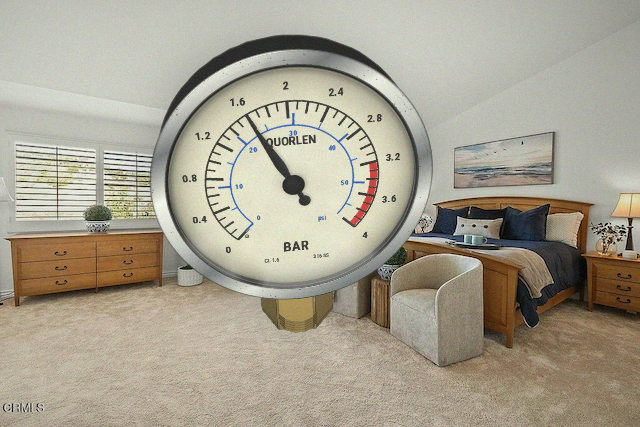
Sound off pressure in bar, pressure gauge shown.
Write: 1.6 bar
